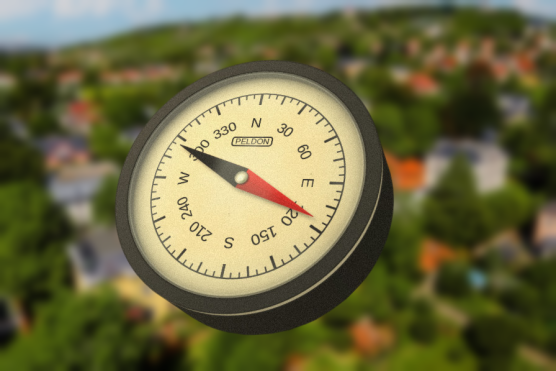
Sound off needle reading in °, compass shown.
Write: 115 °
